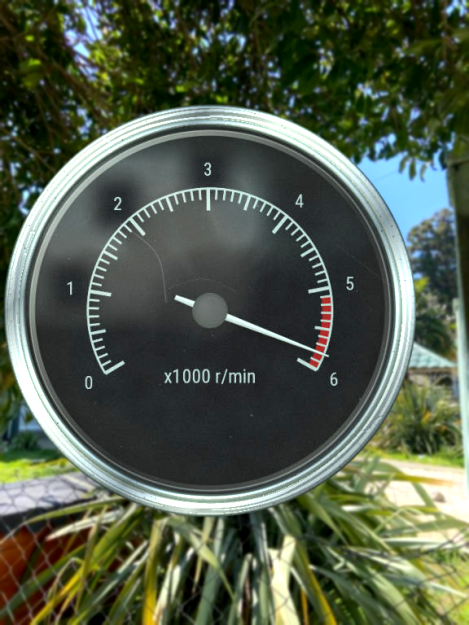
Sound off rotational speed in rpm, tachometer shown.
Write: 5800 rpm
